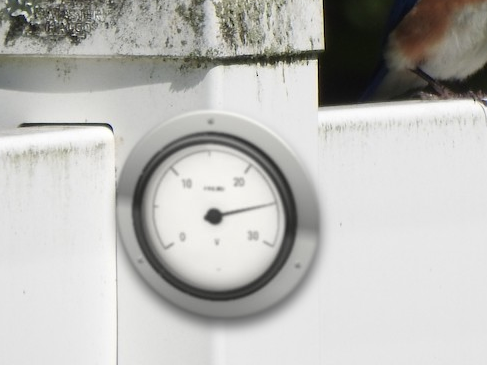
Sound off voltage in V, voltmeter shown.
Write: 25 V
